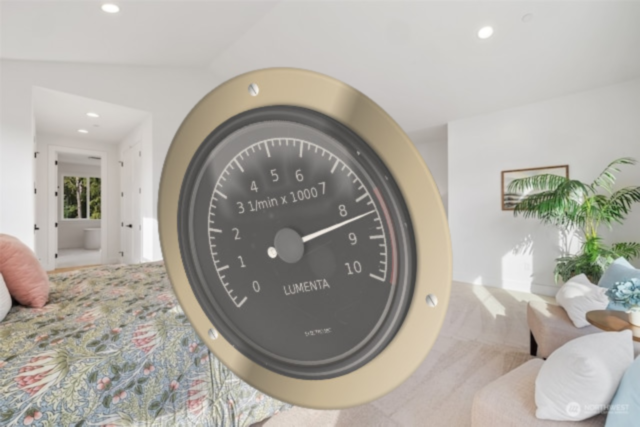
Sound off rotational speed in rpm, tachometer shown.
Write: 8400 rpm
